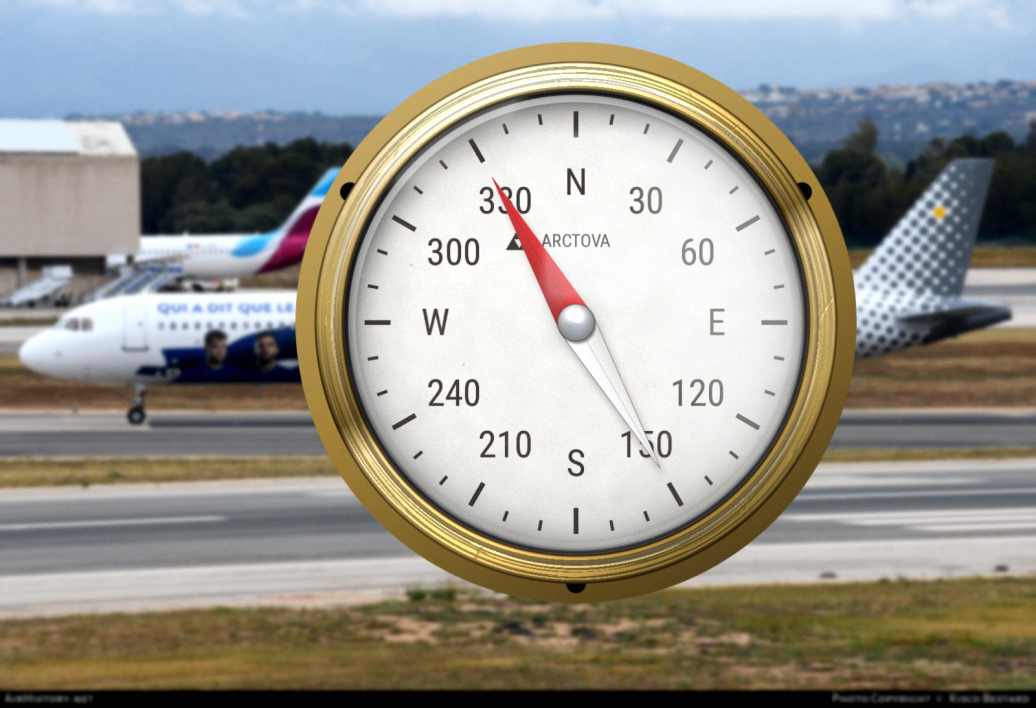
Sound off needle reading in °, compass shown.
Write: 330 °
